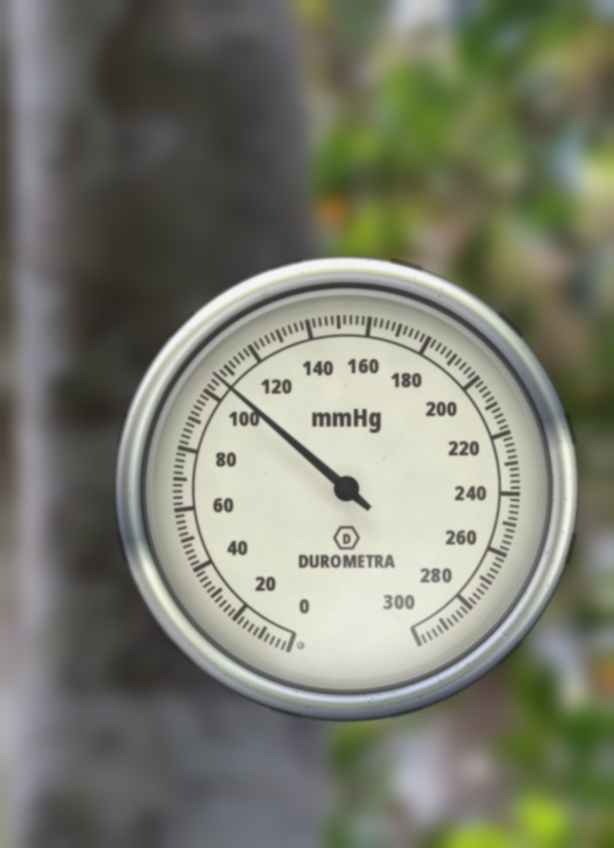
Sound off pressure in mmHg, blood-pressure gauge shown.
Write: 106 mmHg
